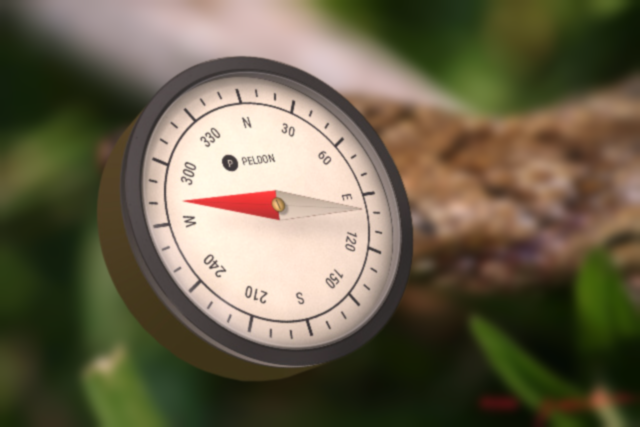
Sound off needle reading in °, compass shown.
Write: 280 °
